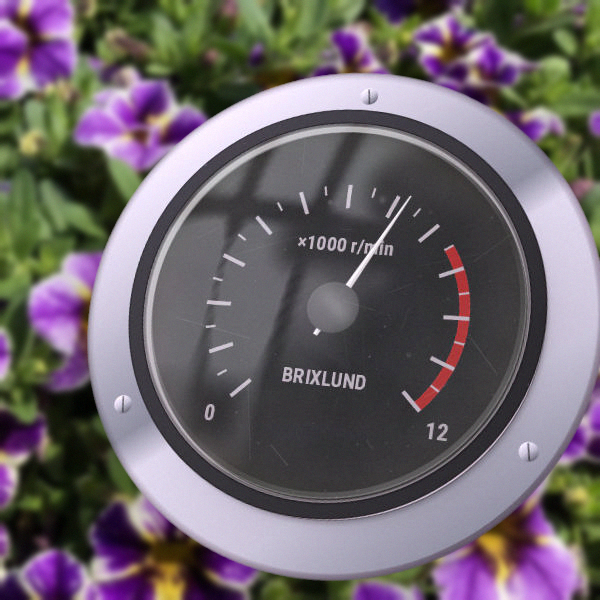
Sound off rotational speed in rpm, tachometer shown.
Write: 7250 rpm
